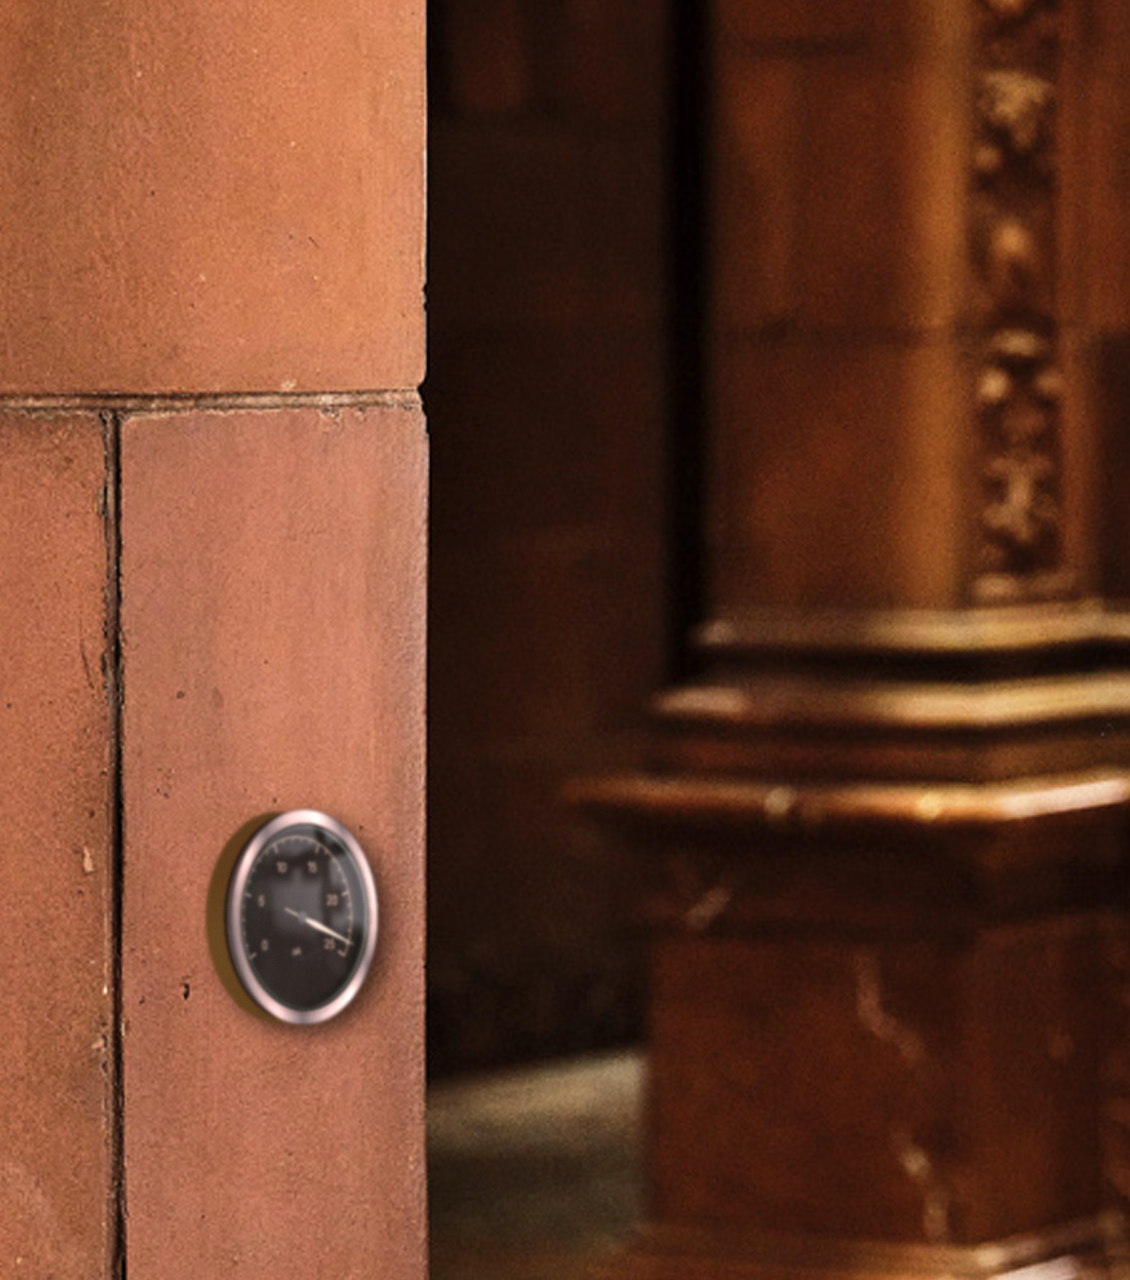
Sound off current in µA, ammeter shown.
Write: 24 µA
